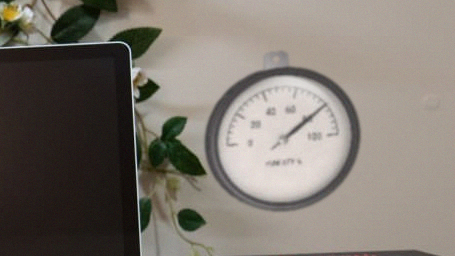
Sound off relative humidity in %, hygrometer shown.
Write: 80 %
